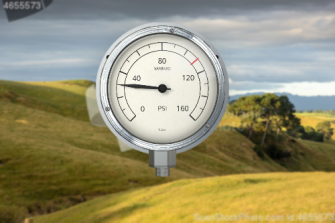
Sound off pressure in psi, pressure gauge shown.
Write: 30 psi
